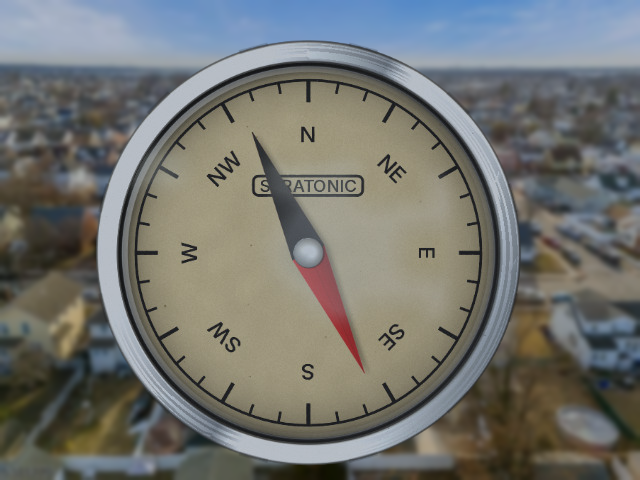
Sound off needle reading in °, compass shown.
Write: 155 °
